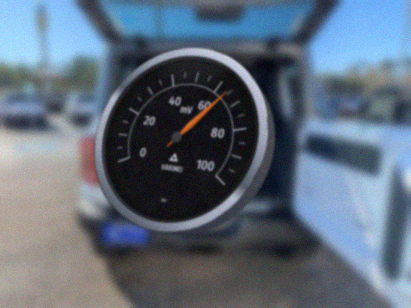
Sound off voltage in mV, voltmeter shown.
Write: 65 mV
